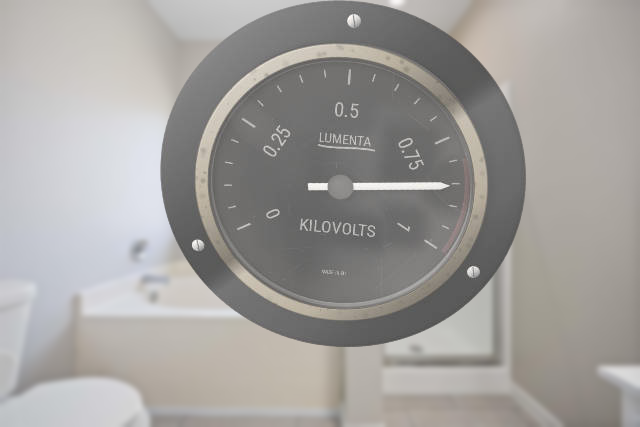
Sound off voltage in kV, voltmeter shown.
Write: 0.85 kV
